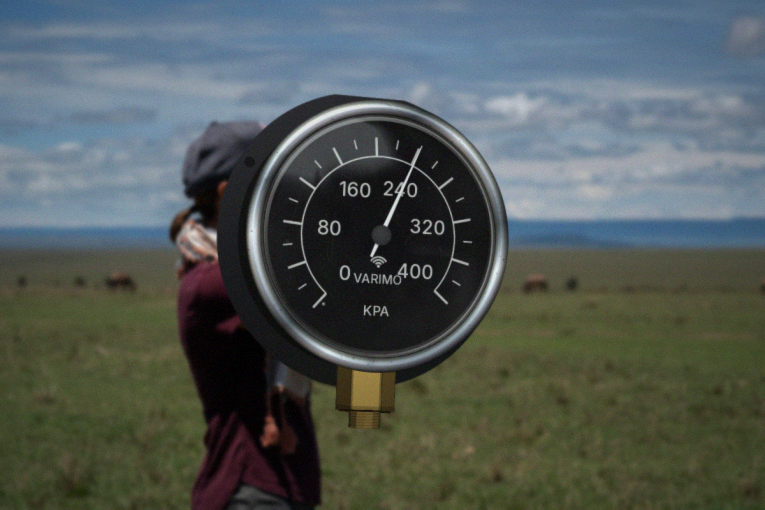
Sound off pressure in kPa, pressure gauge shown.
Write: 240 kPa
